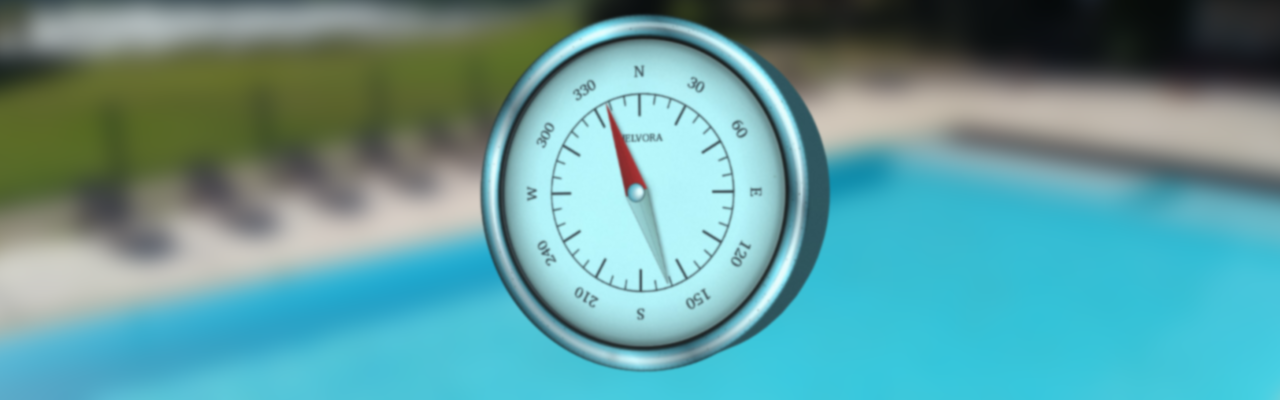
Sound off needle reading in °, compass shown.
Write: 340 °
